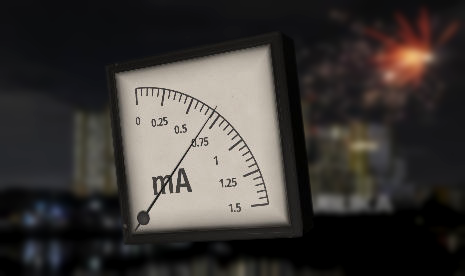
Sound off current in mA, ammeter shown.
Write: 0.7 mA
